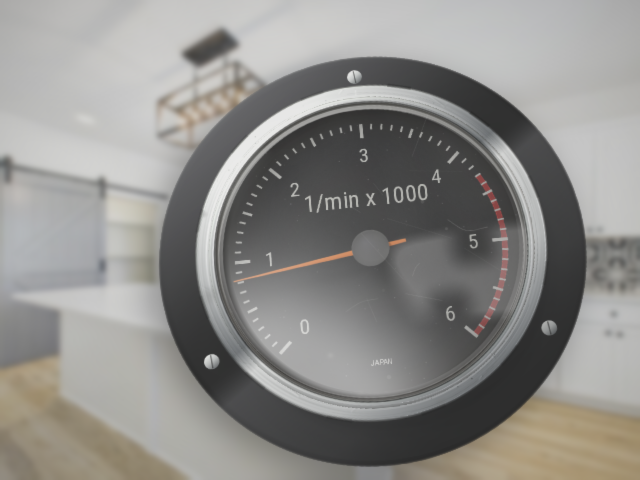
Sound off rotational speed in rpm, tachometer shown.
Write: 800 rpm
